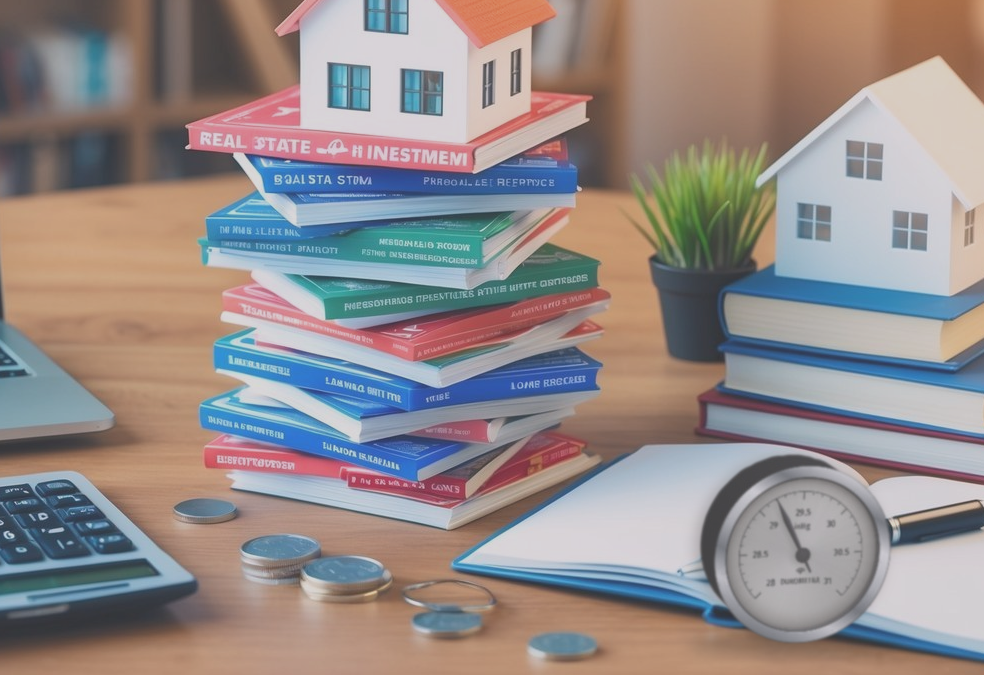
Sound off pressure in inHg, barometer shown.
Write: 29.2 inHg
